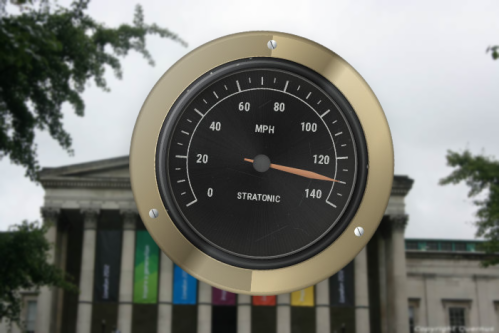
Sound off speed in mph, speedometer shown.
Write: 130 mph
